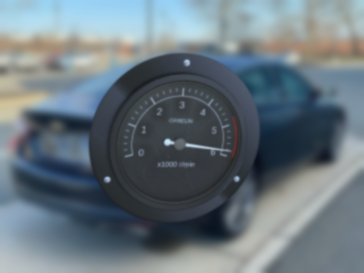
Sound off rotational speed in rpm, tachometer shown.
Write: 5800 rpm
